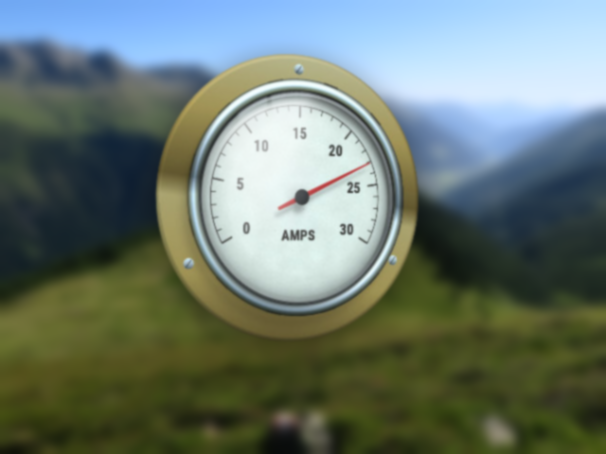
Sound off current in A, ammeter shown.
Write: 23 A
